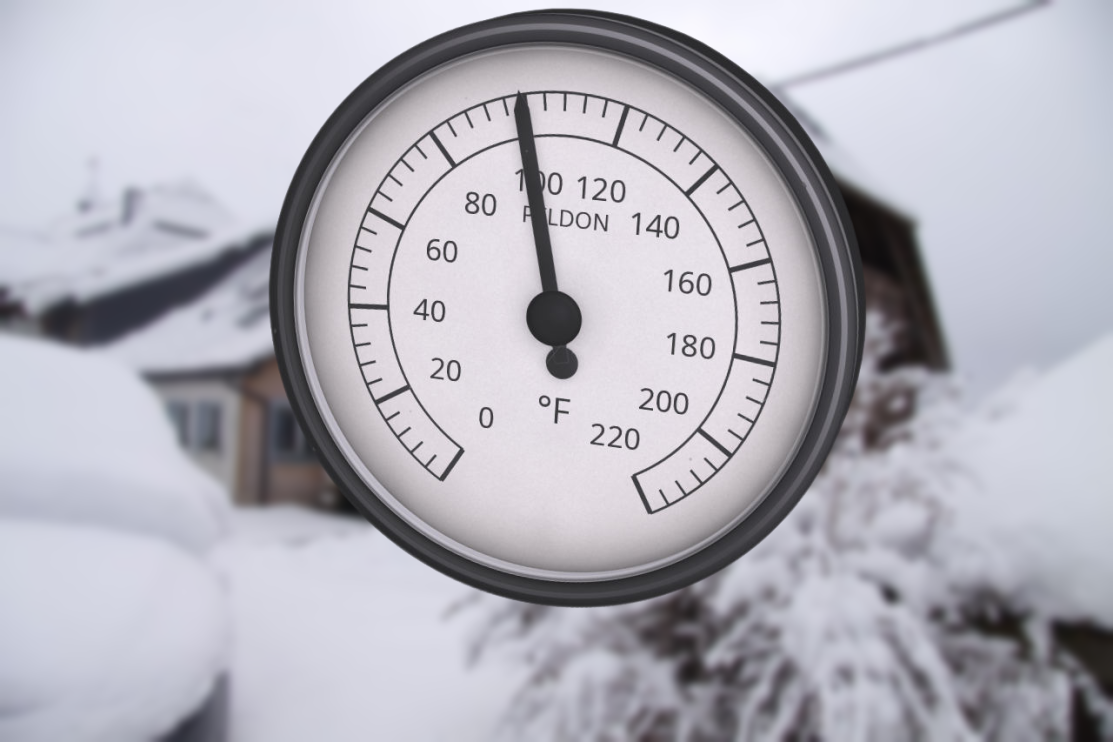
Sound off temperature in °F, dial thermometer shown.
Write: 100 °F
